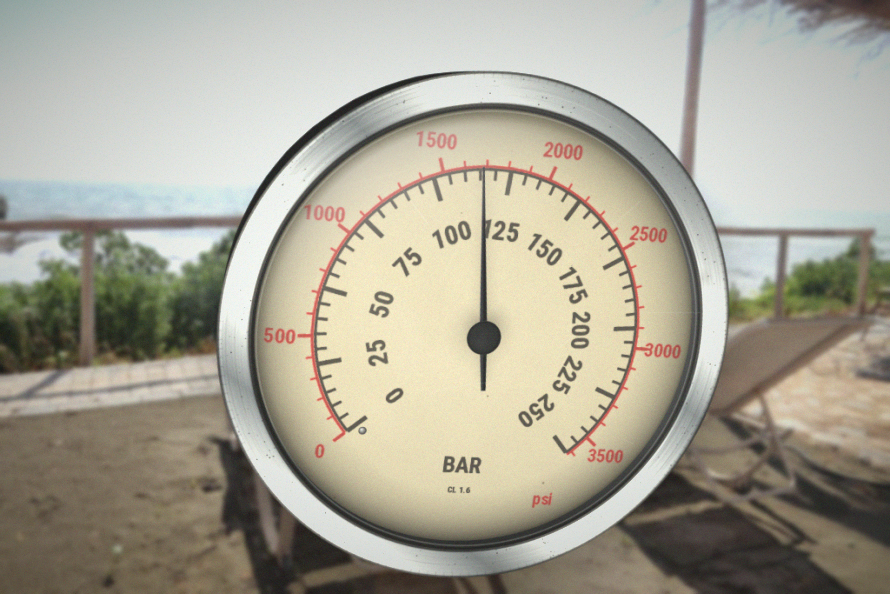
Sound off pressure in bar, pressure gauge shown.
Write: 115 bar
